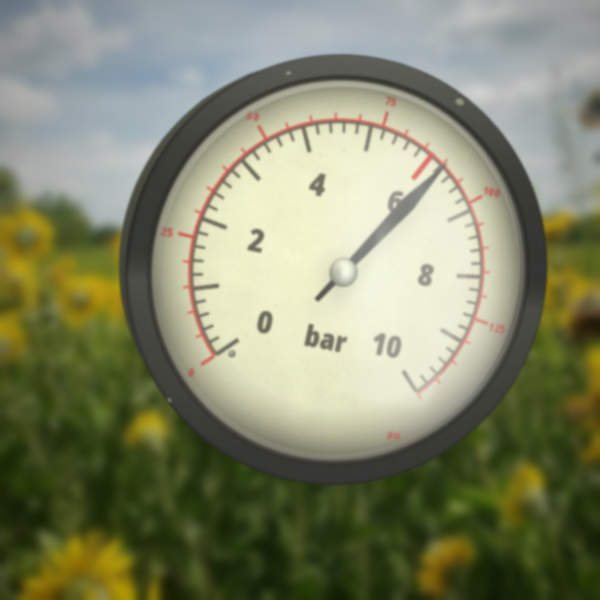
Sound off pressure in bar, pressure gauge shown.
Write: 6.2 bar
